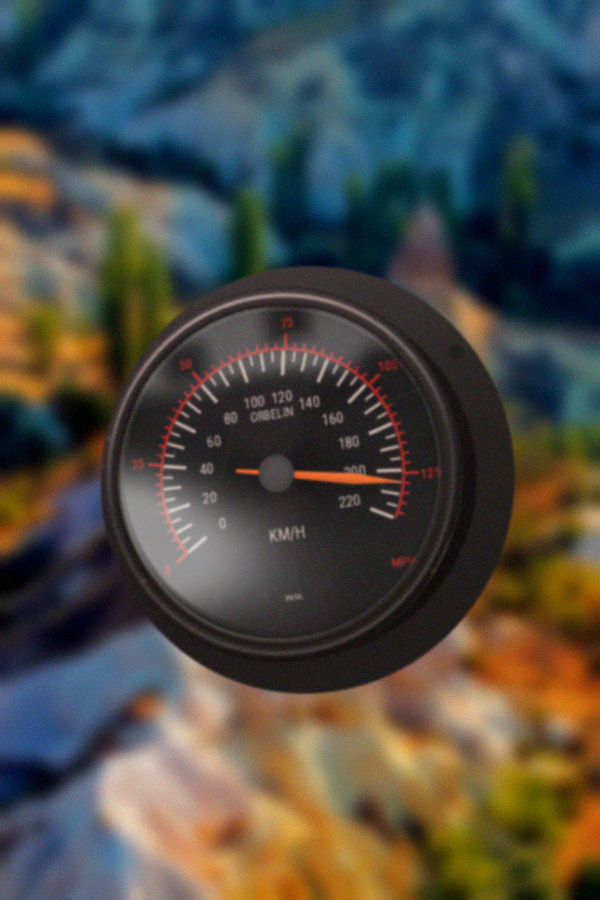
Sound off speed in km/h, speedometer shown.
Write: 205 km/h
